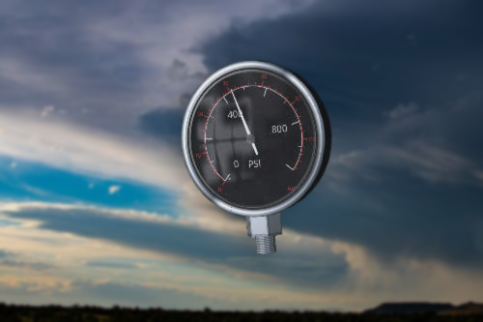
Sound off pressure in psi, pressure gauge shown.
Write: 450 psi
